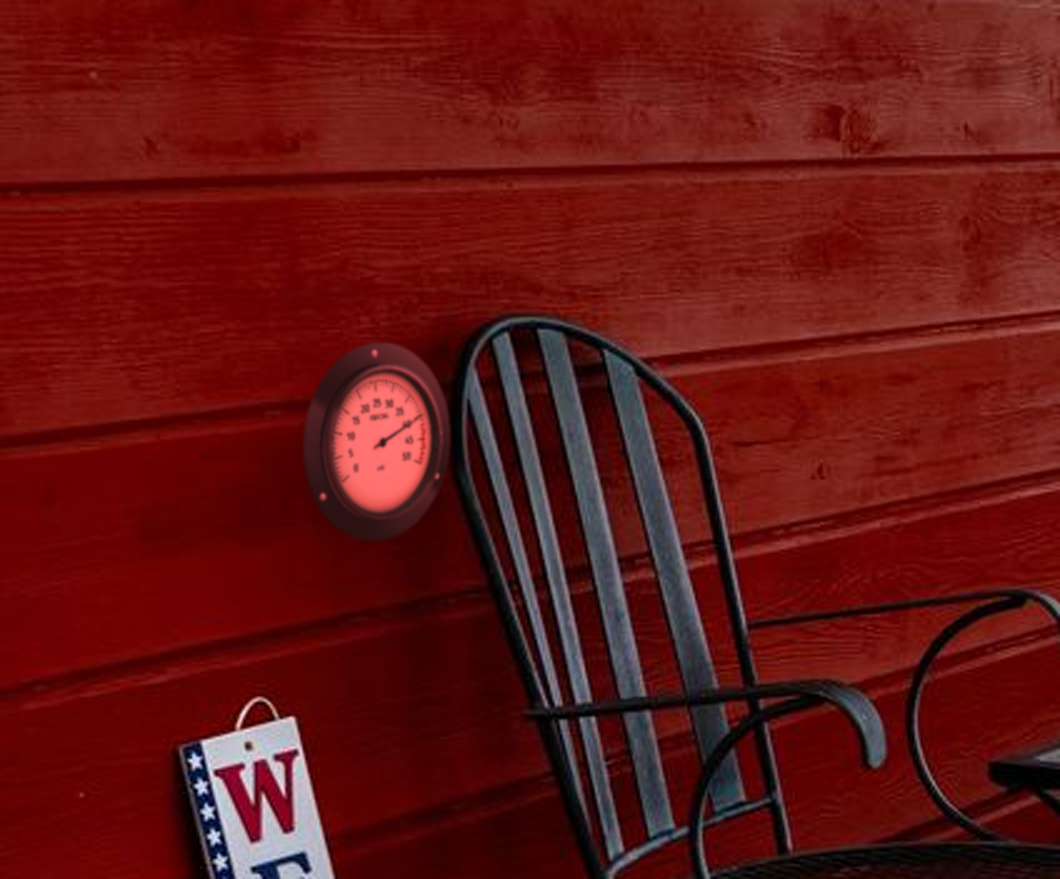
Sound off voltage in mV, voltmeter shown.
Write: 40 mV
